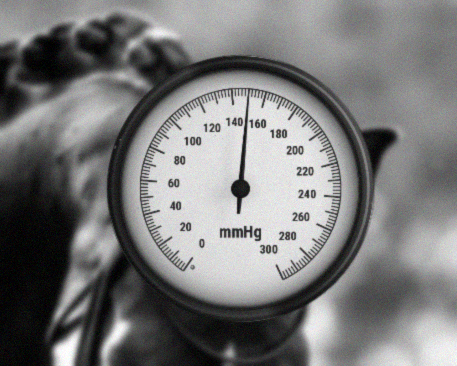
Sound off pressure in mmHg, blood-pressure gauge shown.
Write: 150 mmHg
